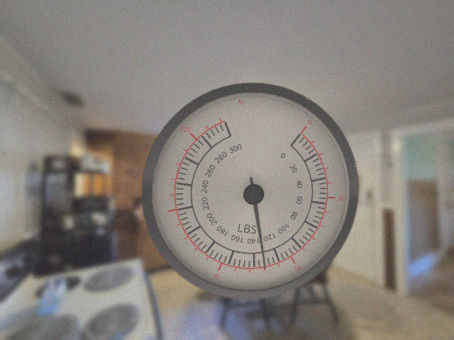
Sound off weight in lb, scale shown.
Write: 132 lb
